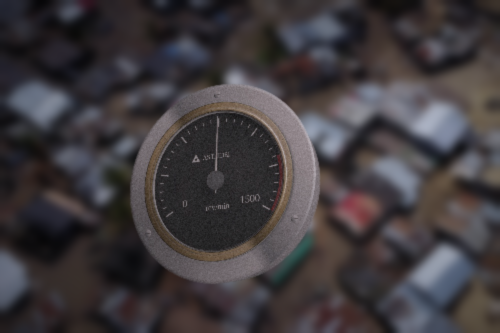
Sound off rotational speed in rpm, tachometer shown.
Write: 750 rpm
